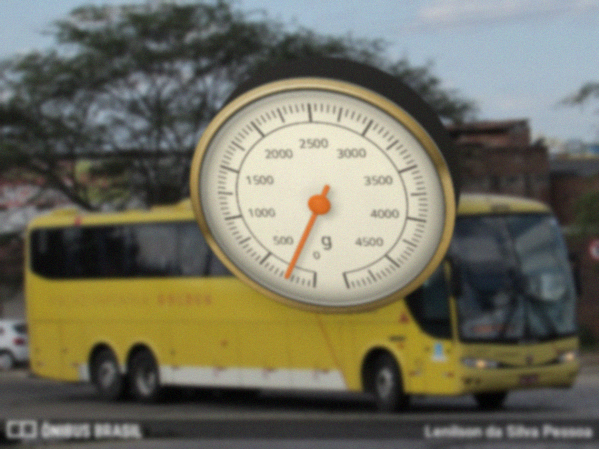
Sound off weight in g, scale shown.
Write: 250 g
